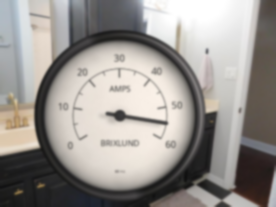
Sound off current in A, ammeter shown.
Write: 55 A
